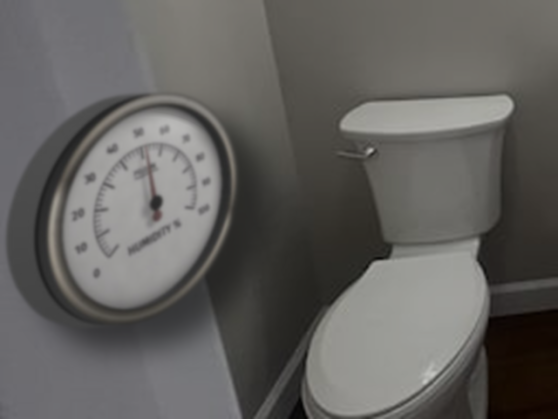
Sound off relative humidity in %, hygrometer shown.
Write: 50 %
